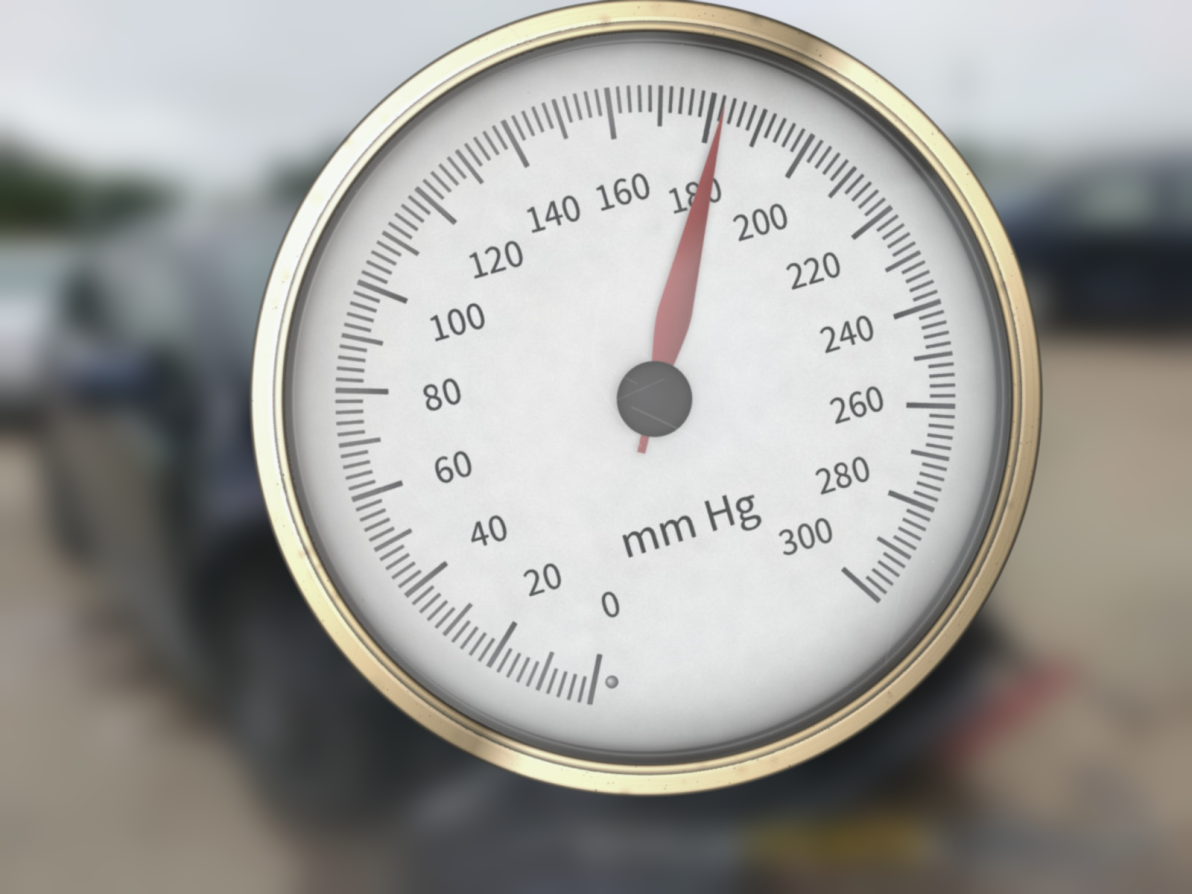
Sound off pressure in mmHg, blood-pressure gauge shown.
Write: 182 mmHg
